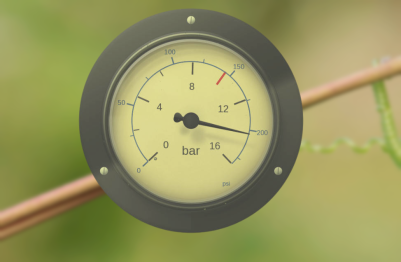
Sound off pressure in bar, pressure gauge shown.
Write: 14 bar
